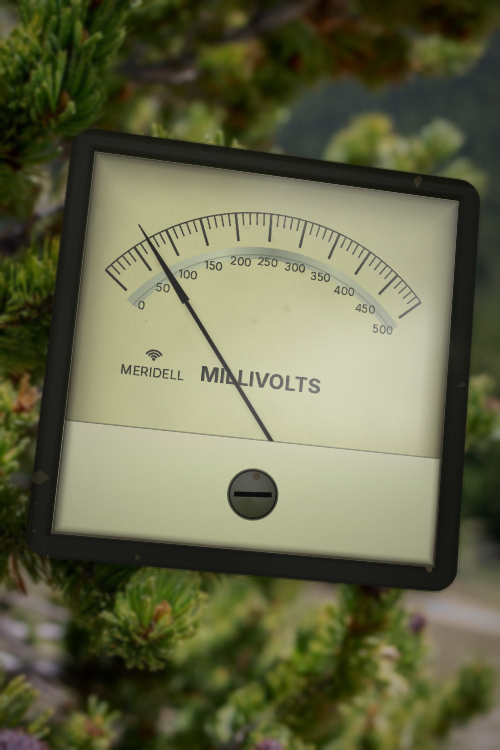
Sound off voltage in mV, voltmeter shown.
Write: 70 mV
